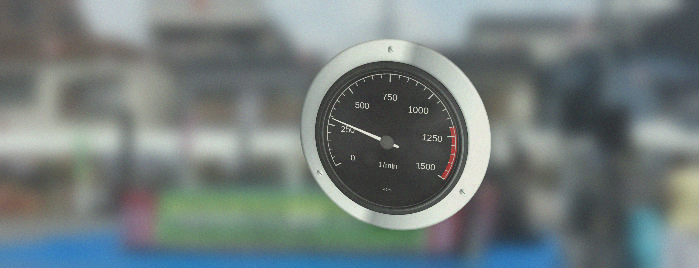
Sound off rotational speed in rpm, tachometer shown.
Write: 300 rpm
